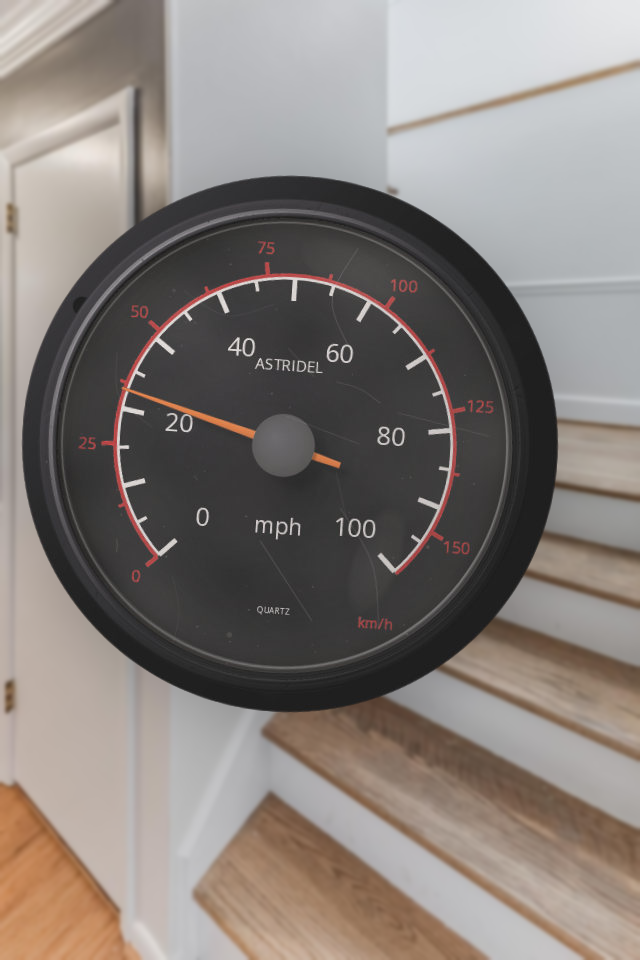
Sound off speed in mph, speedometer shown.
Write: 22.5 mph
